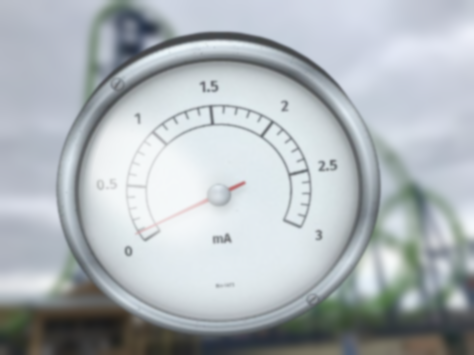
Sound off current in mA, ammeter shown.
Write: 0.1 mA
